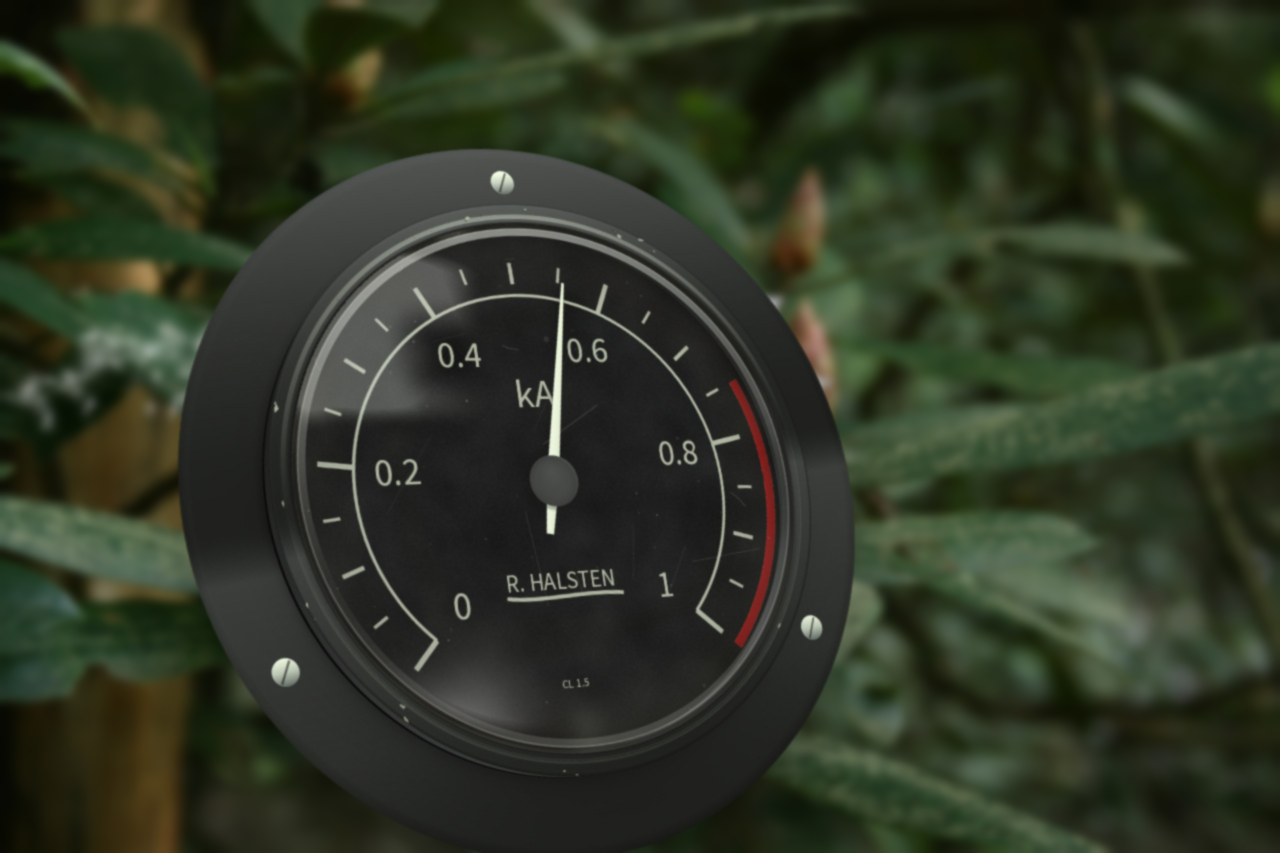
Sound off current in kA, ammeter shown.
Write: 0.55 kA
